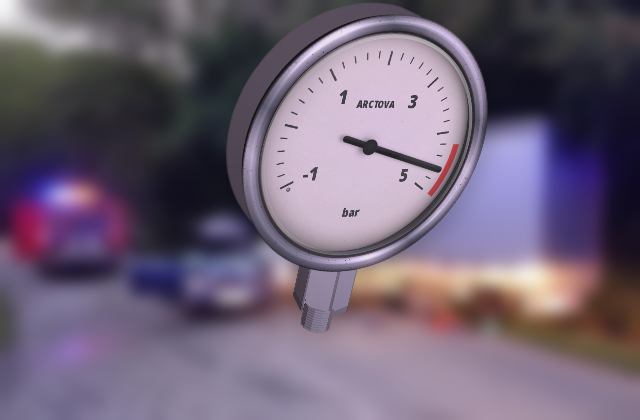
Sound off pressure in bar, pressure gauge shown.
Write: 4.6 bar
